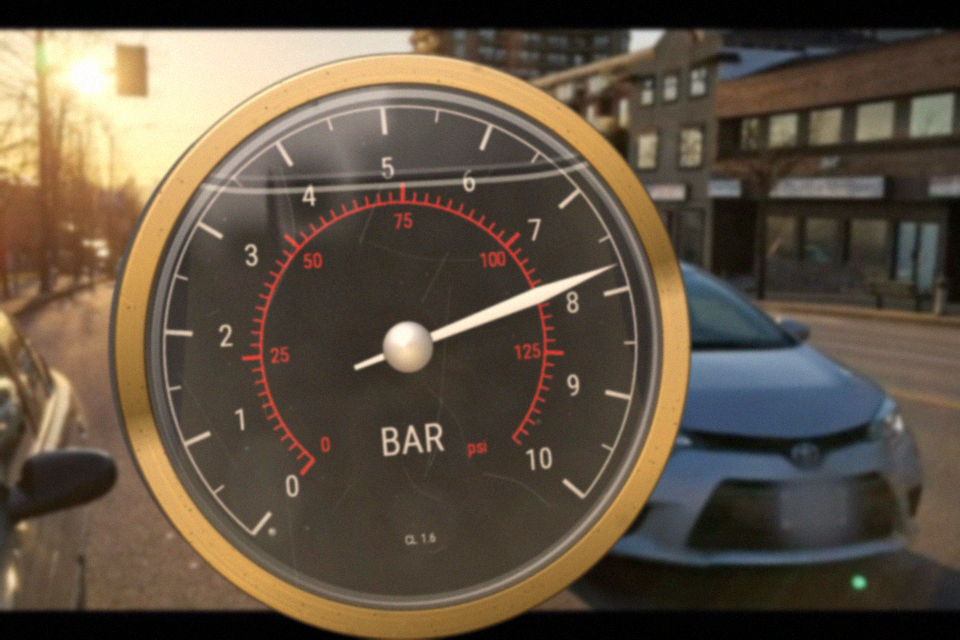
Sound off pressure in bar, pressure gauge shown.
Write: 7.75 bar
